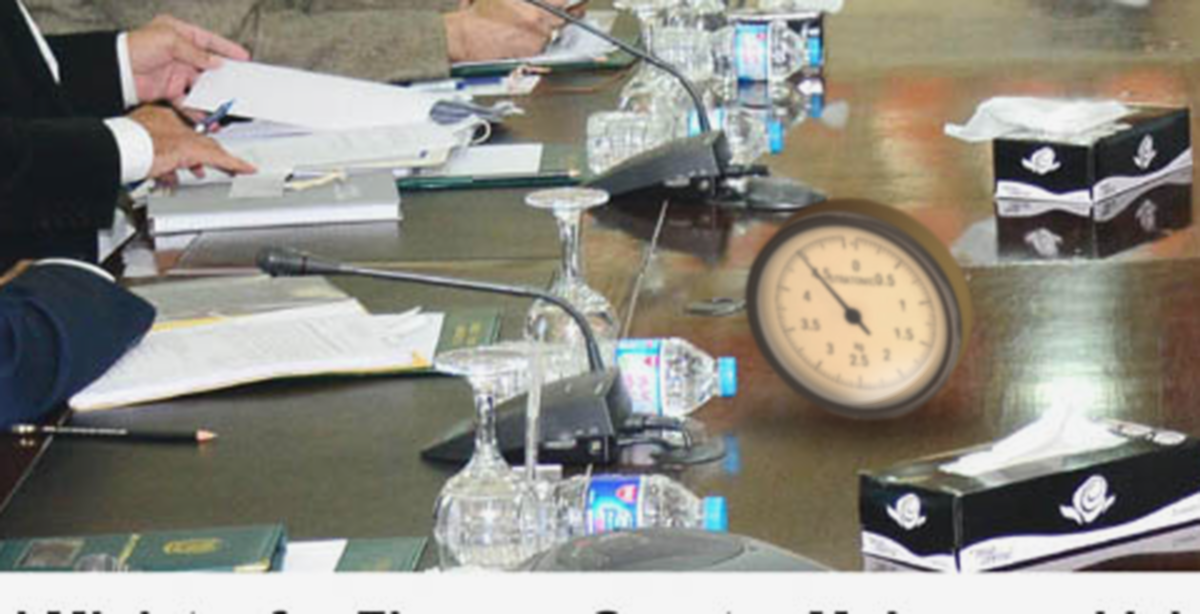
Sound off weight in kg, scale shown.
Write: 4.5 kg
